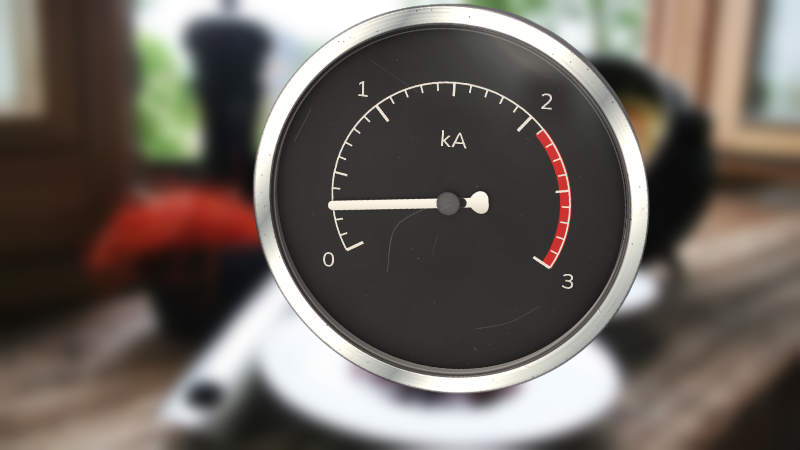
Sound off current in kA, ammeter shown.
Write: 0.3 kA
